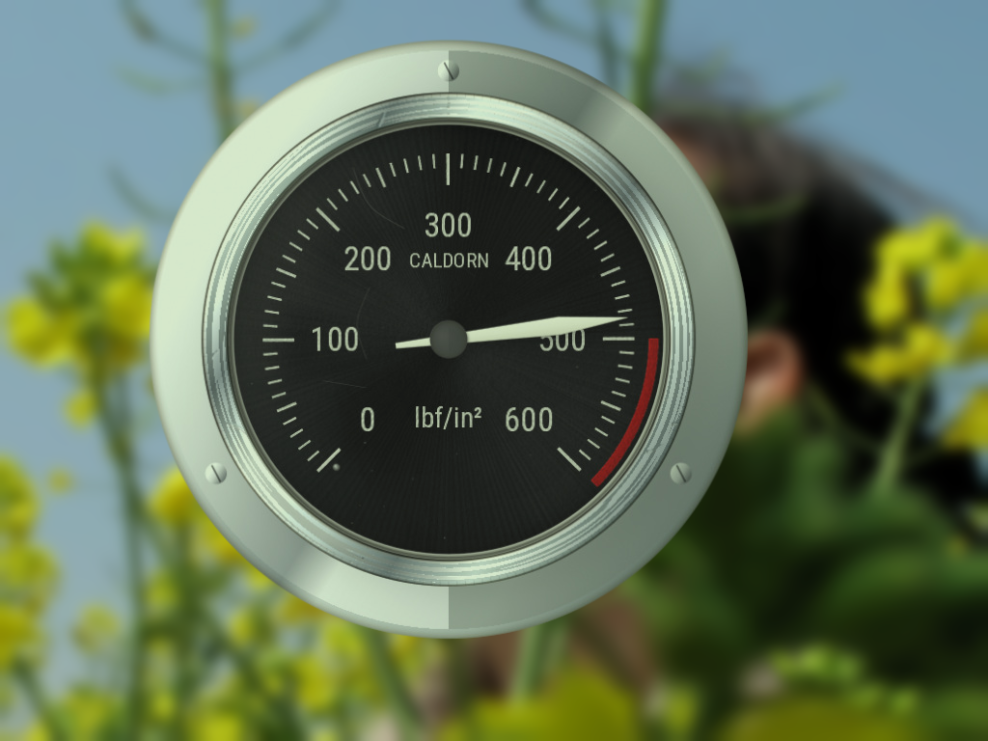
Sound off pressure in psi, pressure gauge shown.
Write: 485 psi
